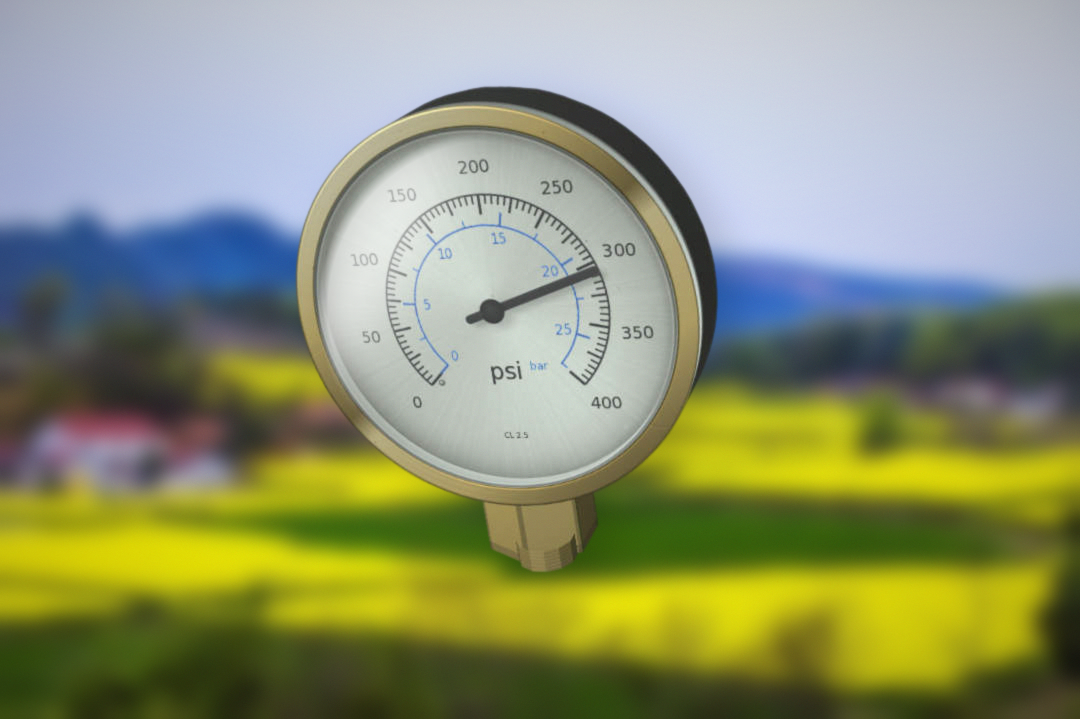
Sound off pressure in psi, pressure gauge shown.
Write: 305 psi
